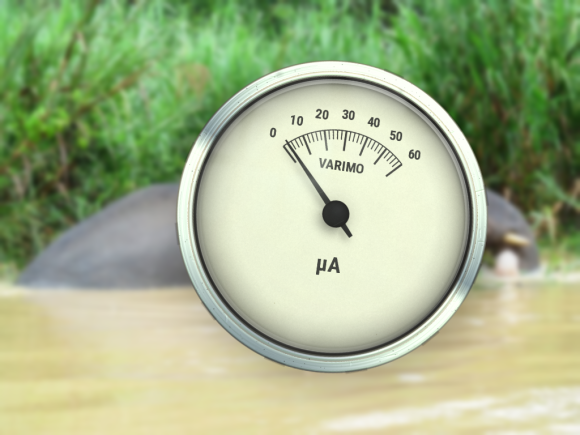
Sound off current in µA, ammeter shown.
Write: 2 µA
